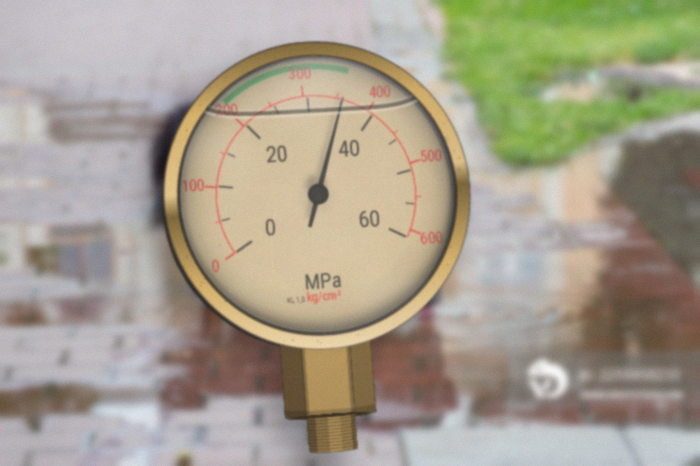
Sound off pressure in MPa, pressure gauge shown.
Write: 35 MPa
